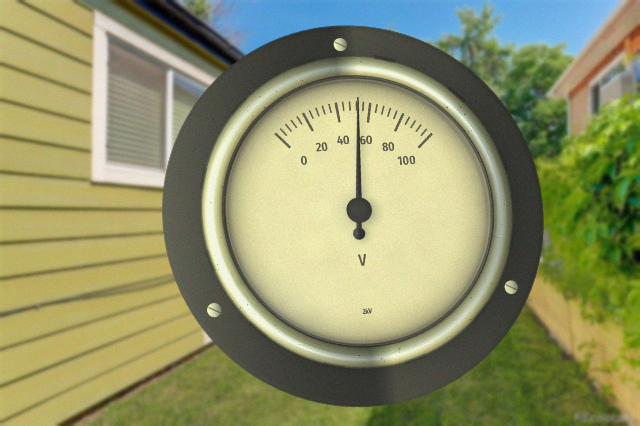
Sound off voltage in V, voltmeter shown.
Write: 52 V
